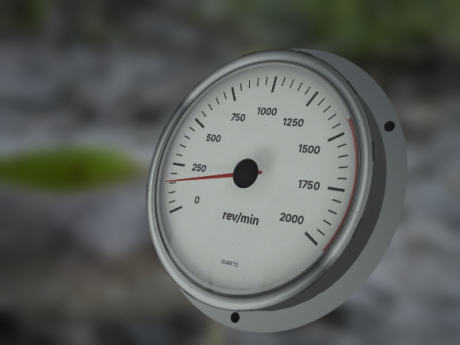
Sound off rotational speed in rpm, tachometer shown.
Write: 150 rpm
